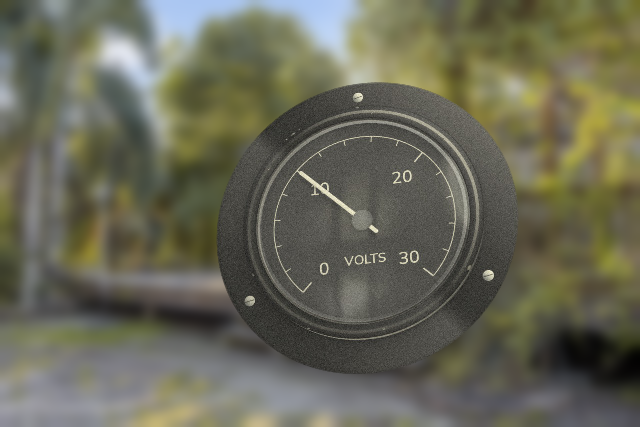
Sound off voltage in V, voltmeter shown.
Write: 10 V
